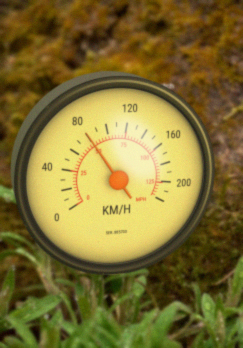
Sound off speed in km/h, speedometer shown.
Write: 80 km/h
